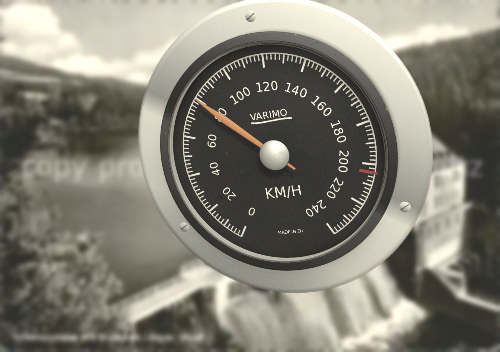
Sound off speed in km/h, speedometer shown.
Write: 80 km/h
